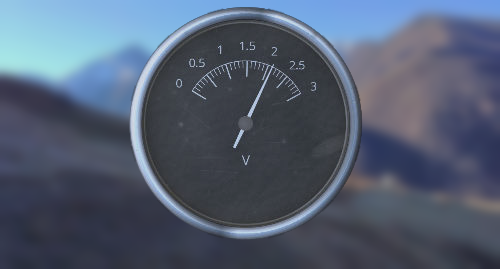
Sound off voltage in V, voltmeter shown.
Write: 2.1 V
